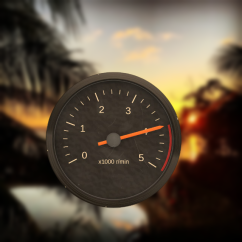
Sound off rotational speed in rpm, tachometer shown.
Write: 4000 rpm
